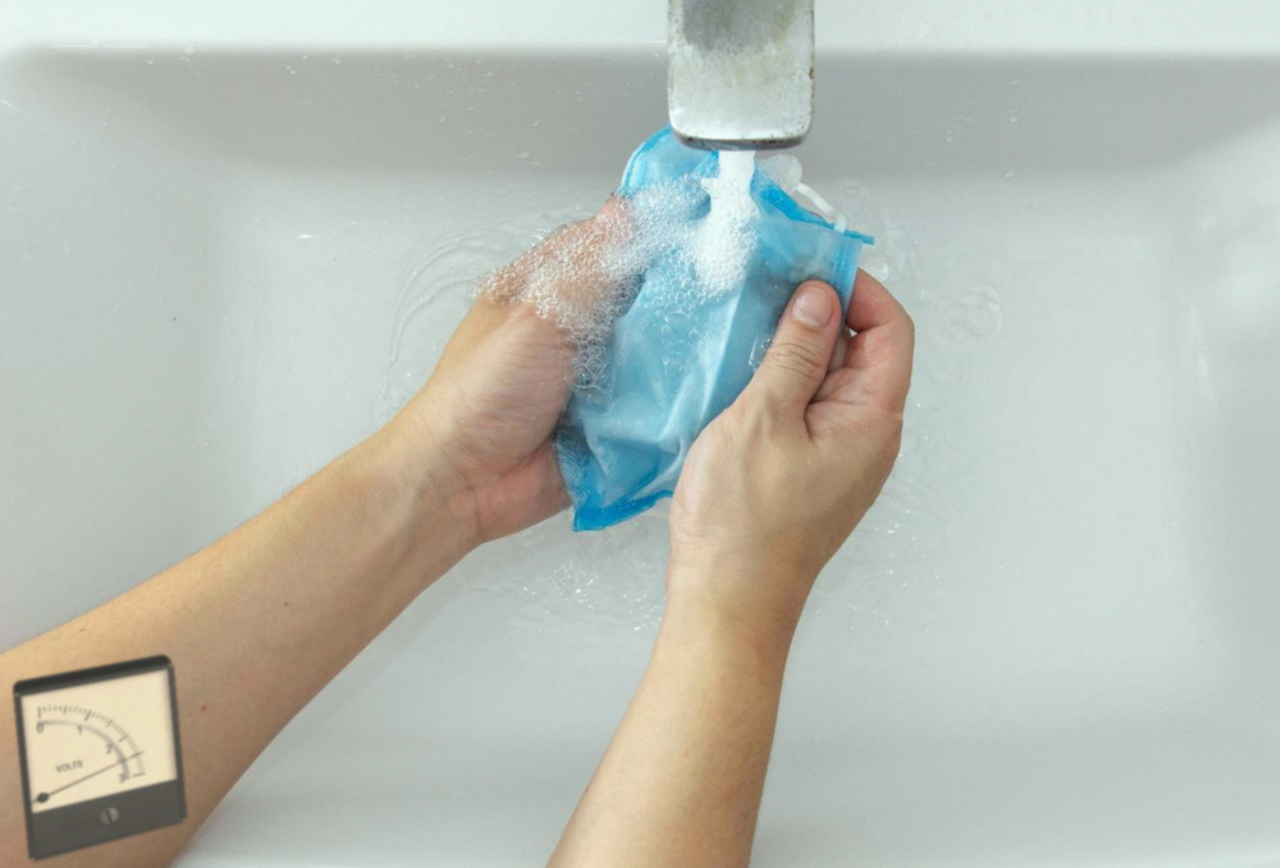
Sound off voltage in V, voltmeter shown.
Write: 2.5 V
